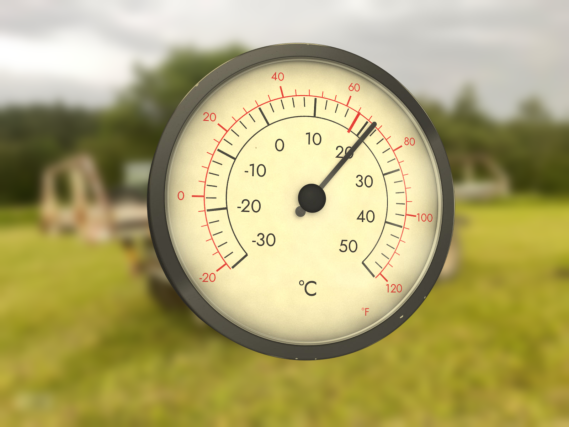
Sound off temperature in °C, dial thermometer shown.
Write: 21 °C
